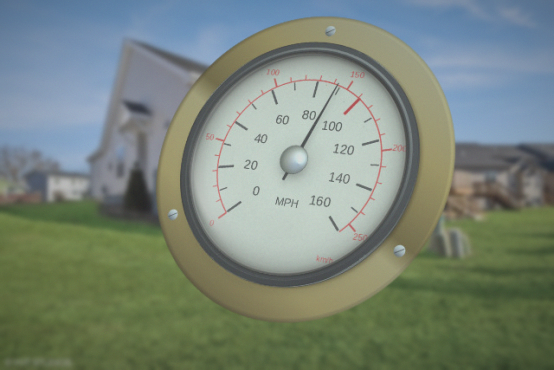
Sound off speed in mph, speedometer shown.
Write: 90 mph
